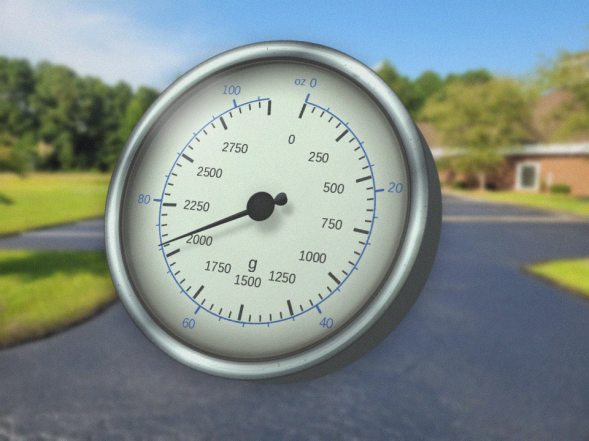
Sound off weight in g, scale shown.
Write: 2050 g
